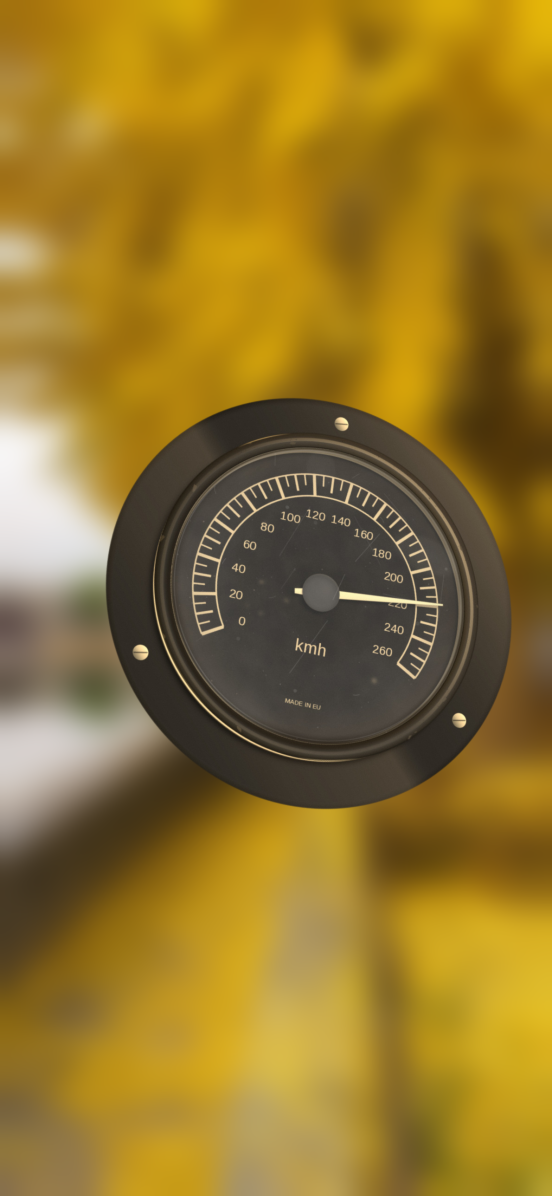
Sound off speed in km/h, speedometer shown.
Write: 220 km/h
